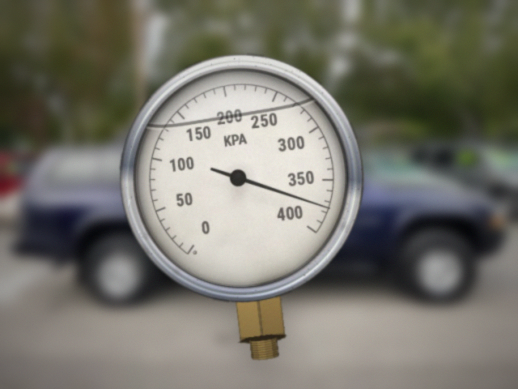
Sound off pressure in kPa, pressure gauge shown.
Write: 375 kPa
